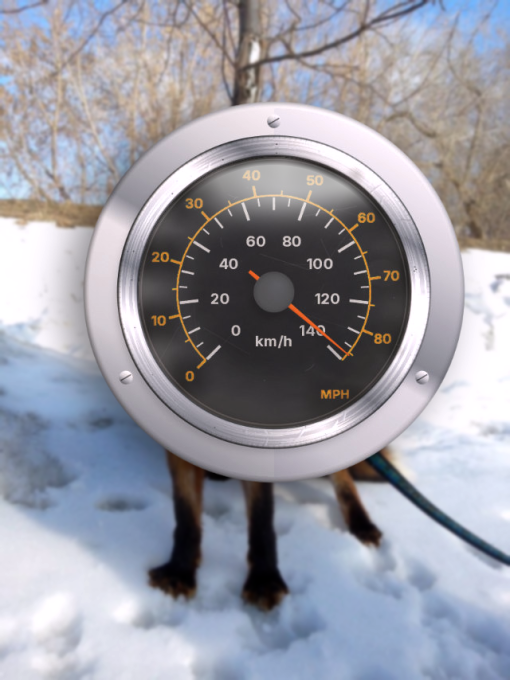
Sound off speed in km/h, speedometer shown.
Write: 137.5 km/h
